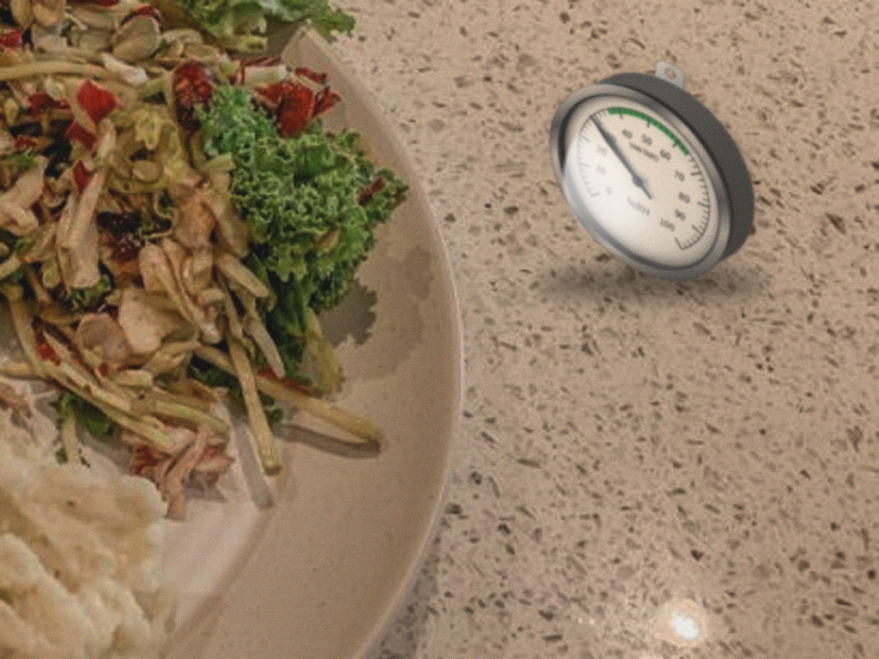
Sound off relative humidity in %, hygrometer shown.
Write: 30 %
